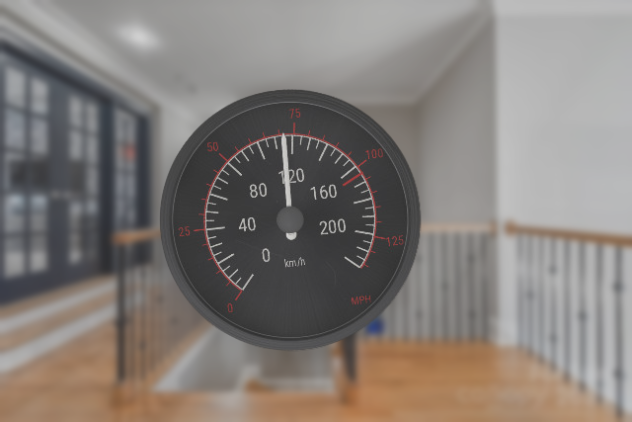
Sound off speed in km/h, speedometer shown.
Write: 115 km/h
